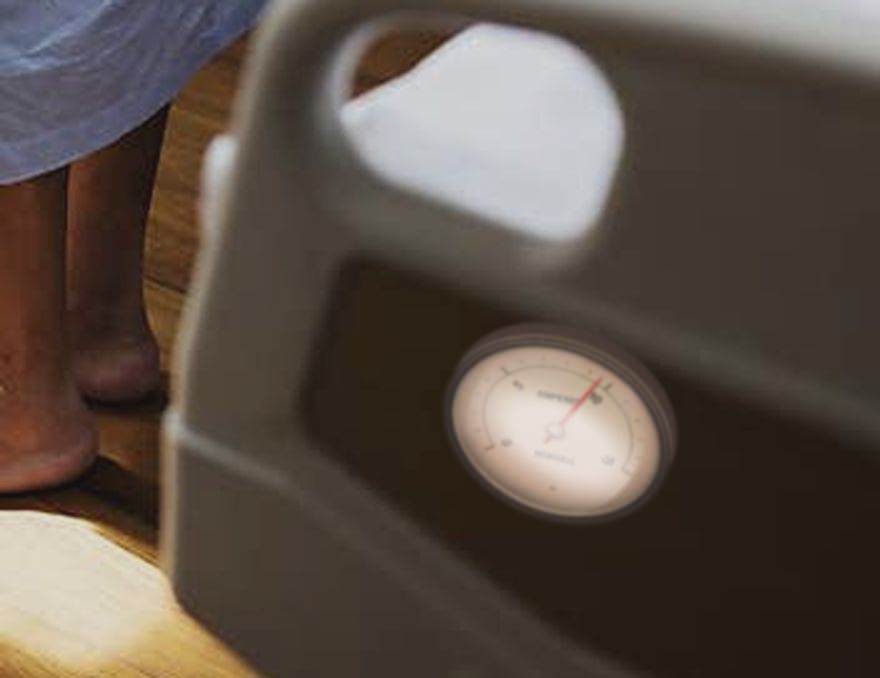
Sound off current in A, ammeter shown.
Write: 9.5 A
